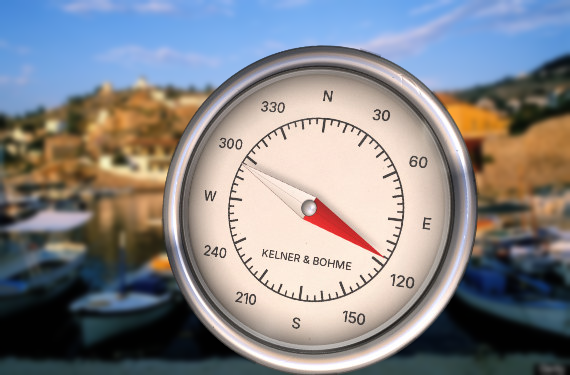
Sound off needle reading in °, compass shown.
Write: 115 °
